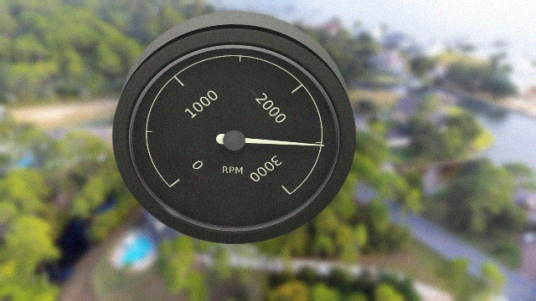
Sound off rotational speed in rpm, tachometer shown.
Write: 2500 rpm
